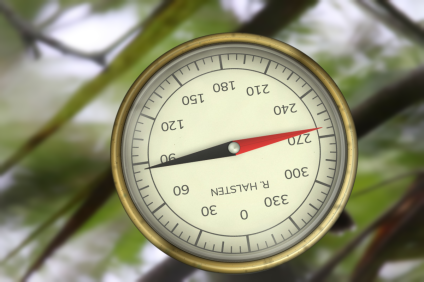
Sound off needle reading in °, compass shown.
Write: 265 °
